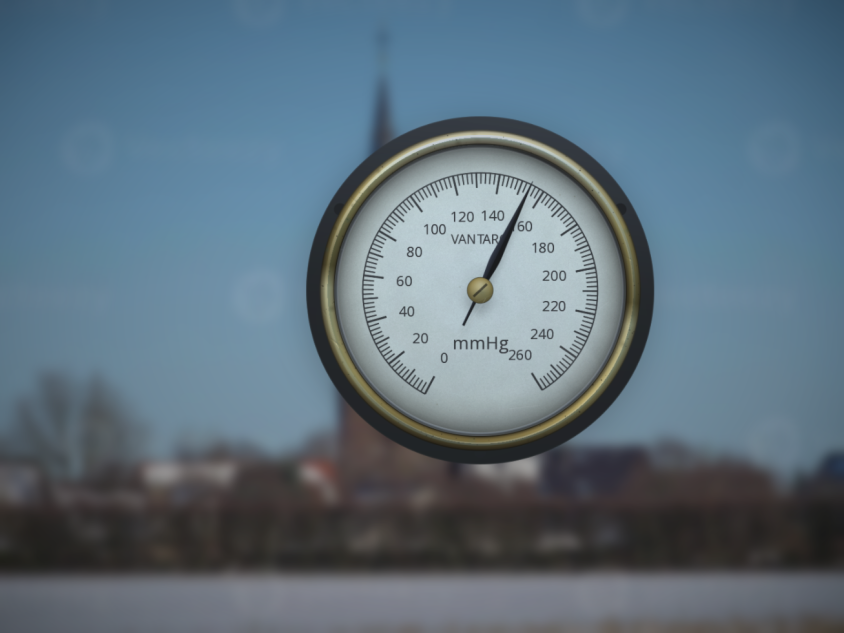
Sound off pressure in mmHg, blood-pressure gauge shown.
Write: 154 mmHg
